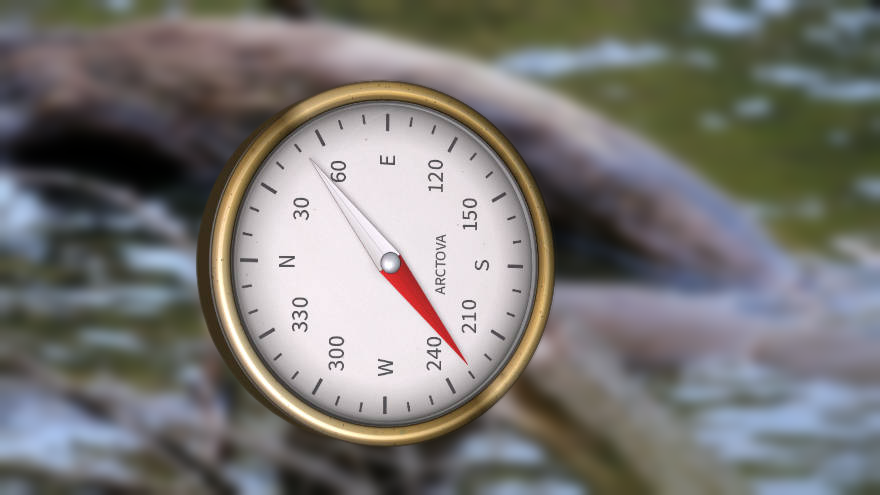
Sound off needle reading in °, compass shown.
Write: 230 °
